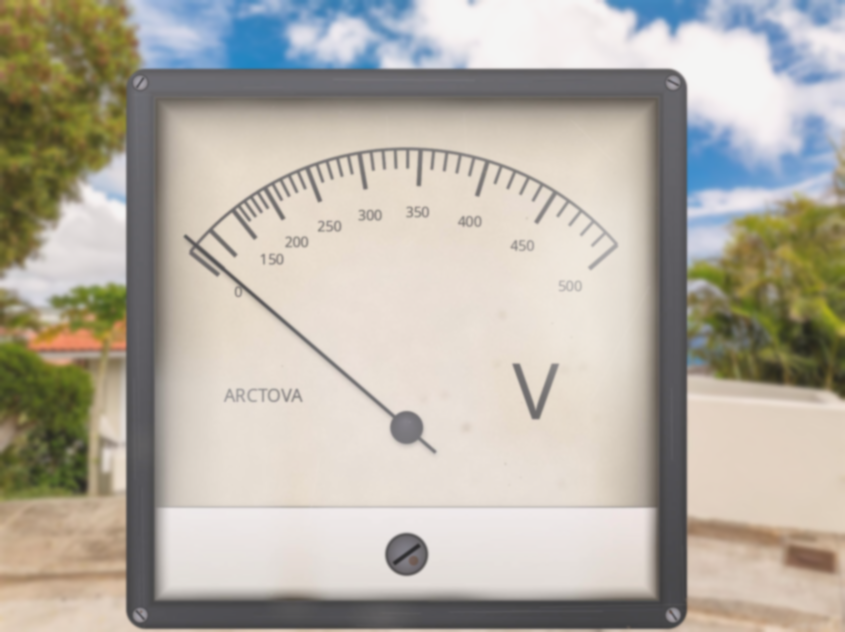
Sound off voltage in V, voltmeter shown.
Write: 50 V
